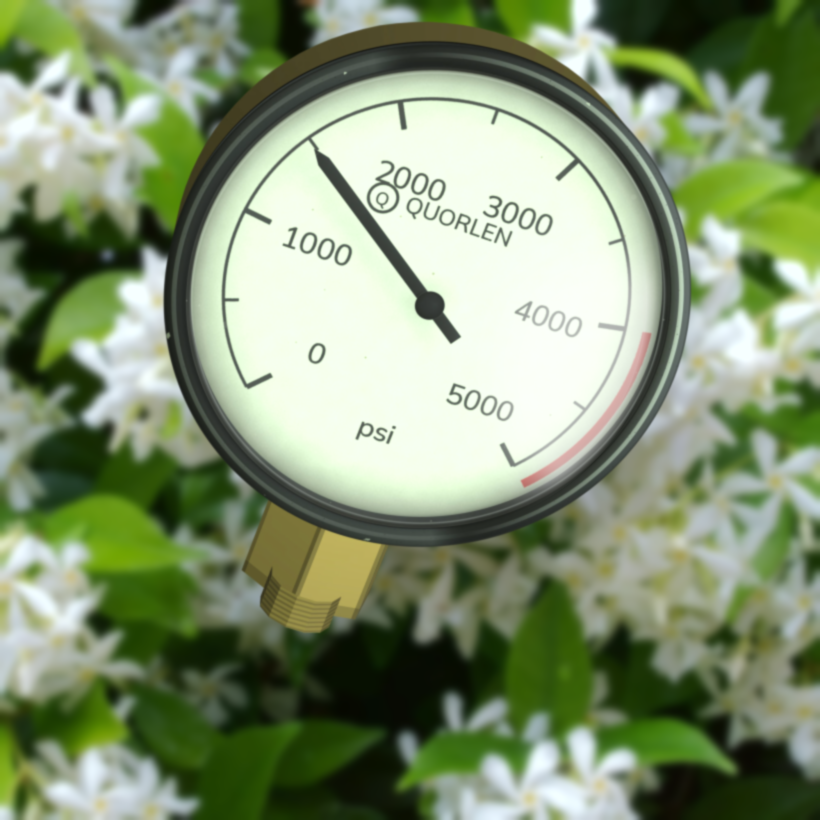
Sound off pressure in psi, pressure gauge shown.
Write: 1500 psi
